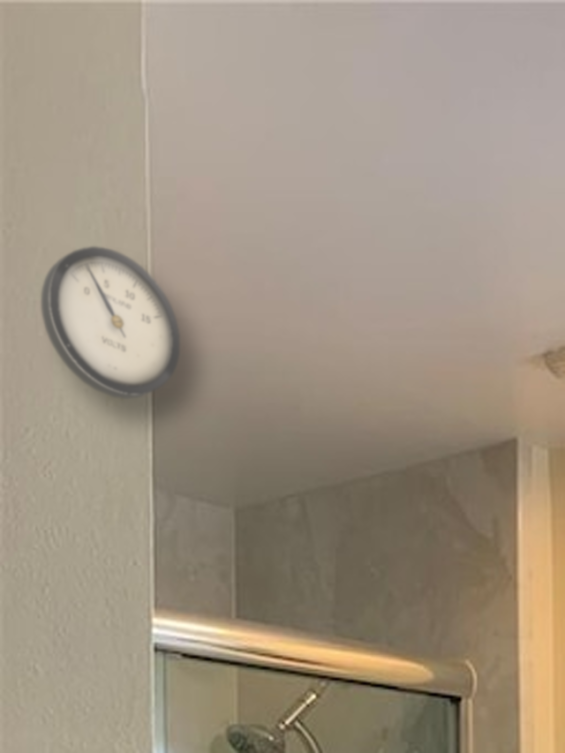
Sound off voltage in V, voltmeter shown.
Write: 2.5 V
